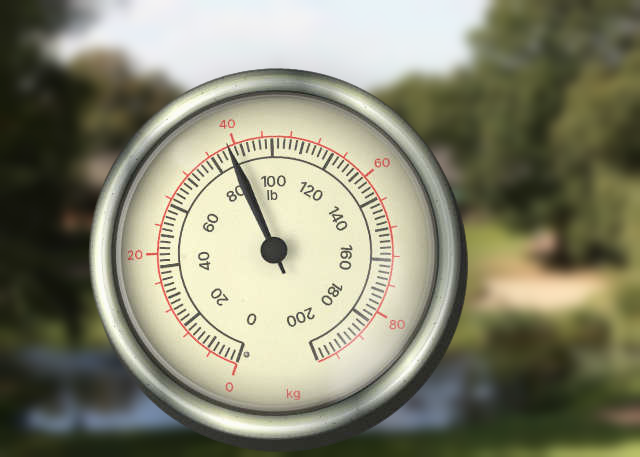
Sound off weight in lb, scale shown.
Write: 86 lb
